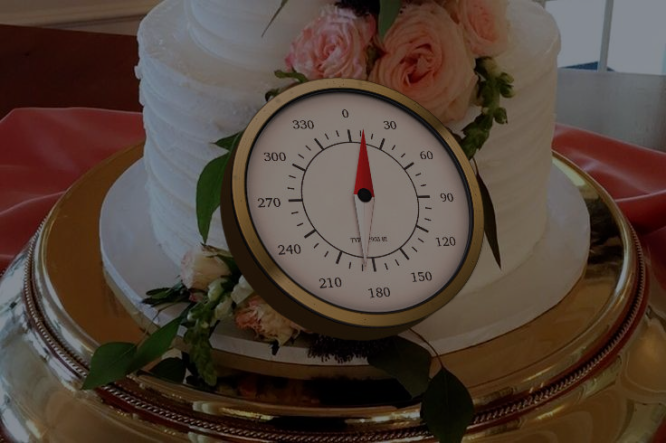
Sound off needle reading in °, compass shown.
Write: 10 °
